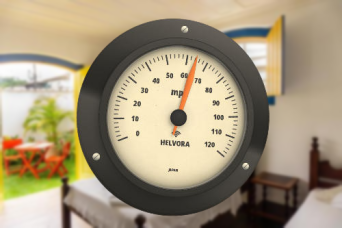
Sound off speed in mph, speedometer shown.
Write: 64 mph
